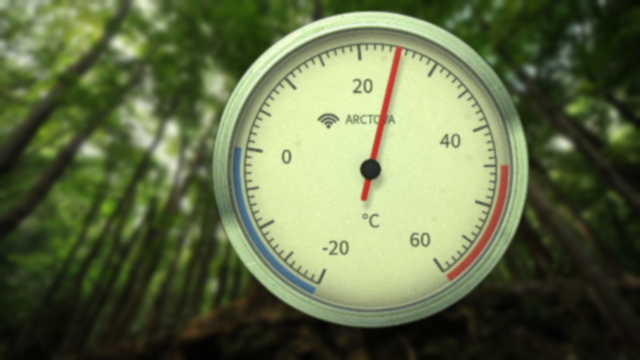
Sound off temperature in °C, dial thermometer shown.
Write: 25 °C
